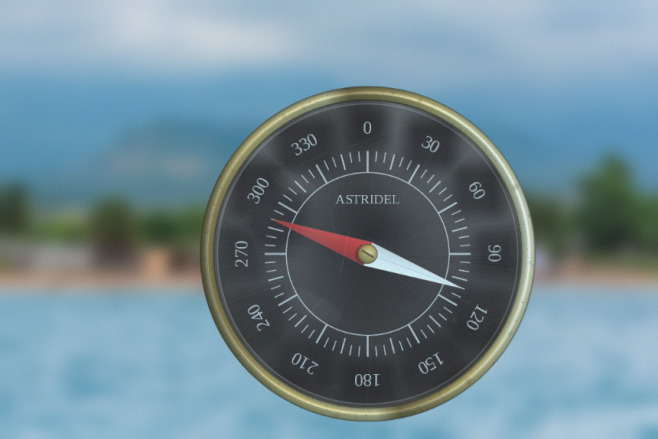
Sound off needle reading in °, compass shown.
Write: 290 °
